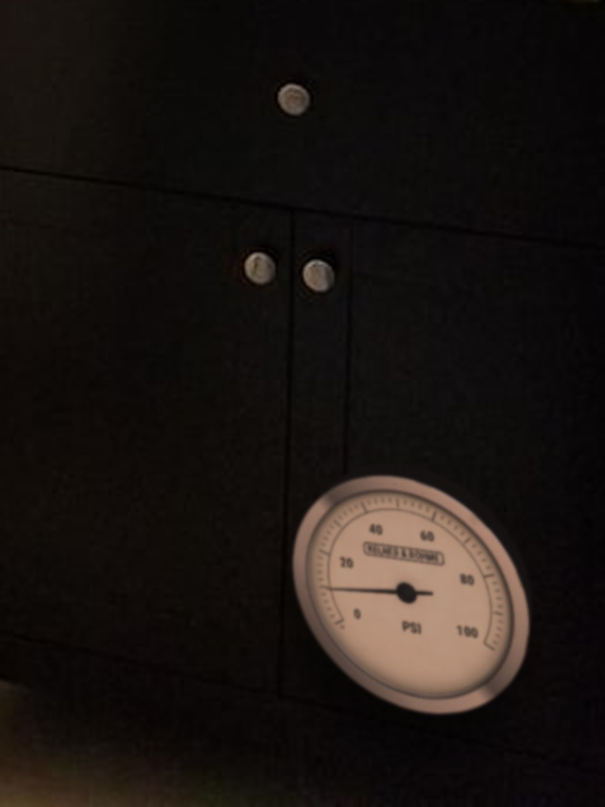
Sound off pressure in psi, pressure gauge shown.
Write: 10 psi
